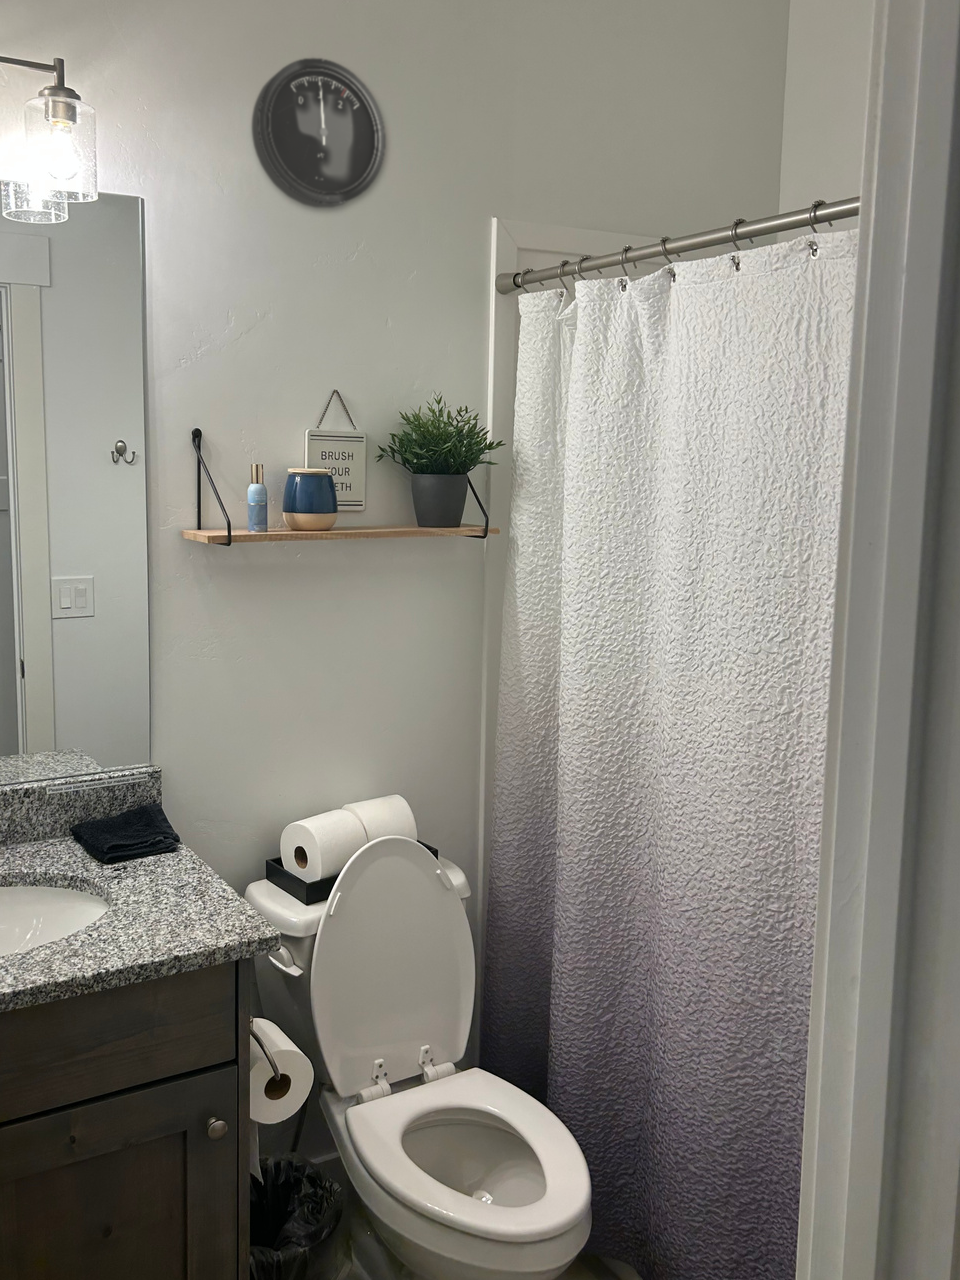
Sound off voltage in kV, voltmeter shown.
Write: 1 kV
